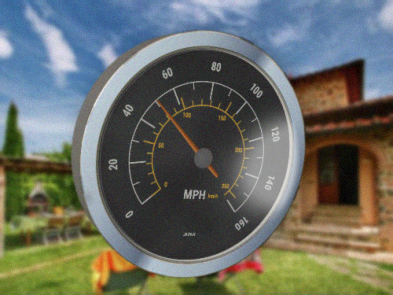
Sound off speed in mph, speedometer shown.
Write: 50 mph
